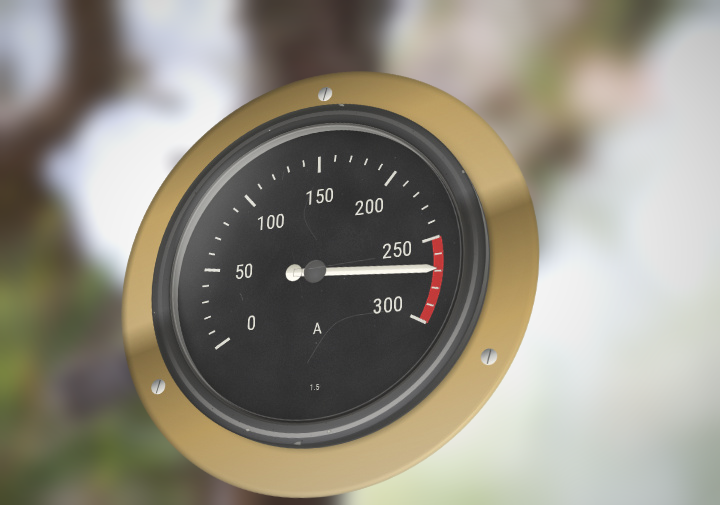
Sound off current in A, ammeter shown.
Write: 270 A
